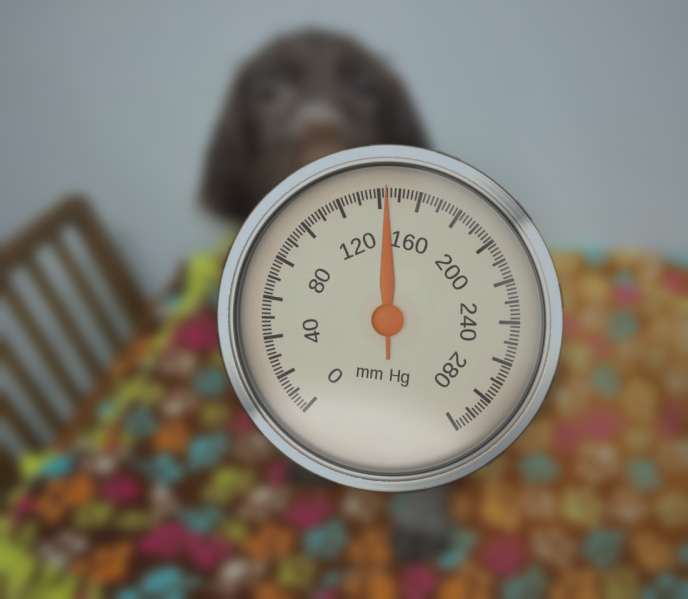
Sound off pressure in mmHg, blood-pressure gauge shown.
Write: 144 mmHg
